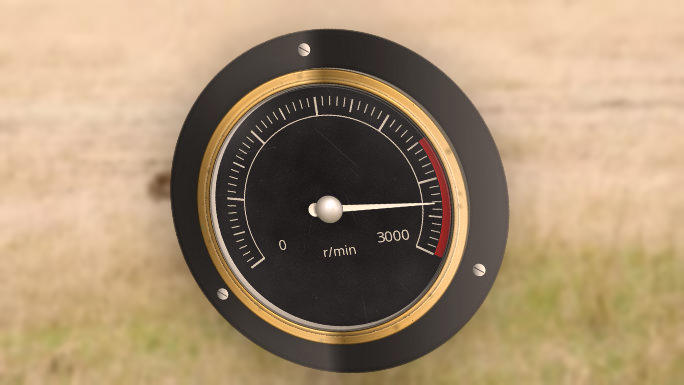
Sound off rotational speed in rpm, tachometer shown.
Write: 2650 rpm
